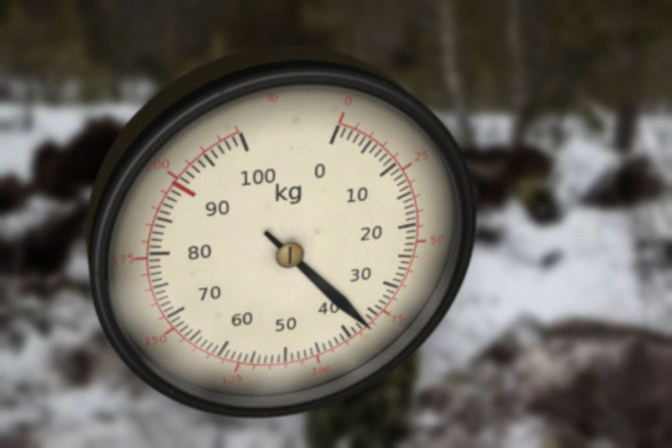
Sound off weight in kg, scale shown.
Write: 37 kg
